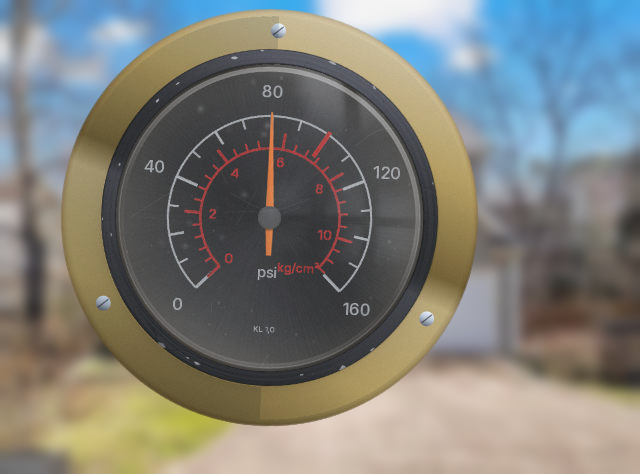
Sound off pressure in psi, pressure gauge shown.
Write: 80 psi
